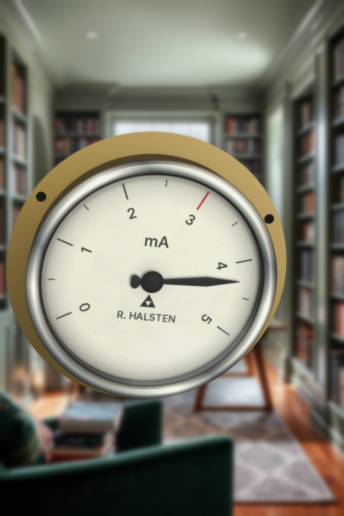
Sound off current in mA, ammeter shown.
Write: 4.25 mA
